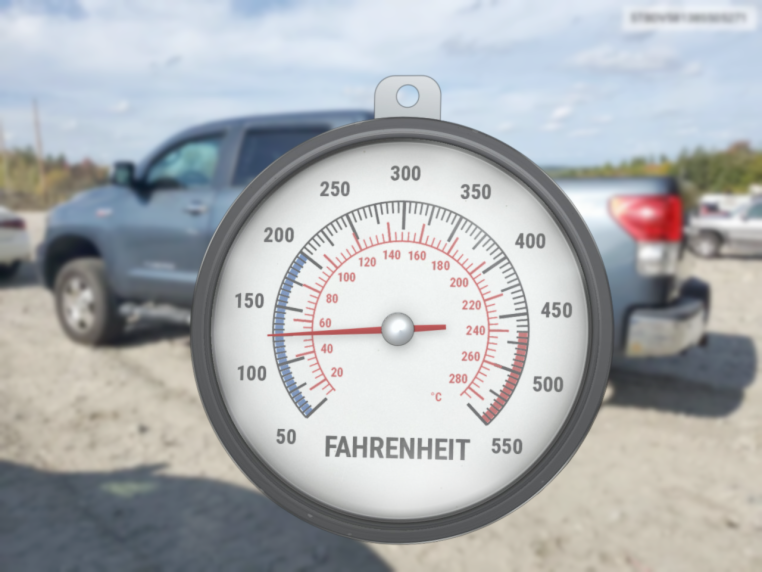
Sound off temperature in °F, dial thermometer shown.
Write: 125 °F
